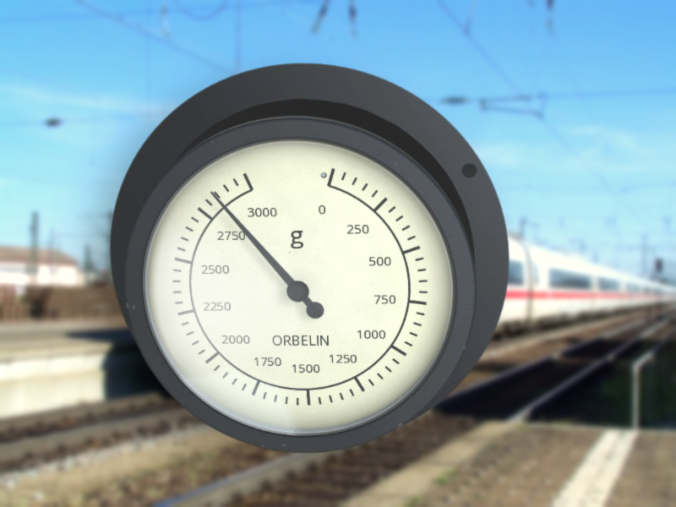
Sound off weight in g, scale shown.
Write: 2850 g
